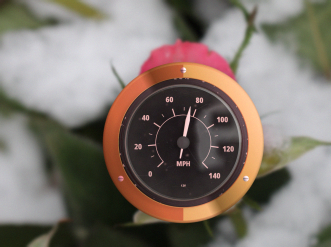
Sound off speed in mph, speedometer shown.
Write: 75 mph
